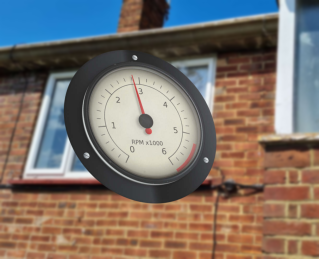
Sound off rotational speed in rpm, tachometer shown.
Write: 2800 rpm
